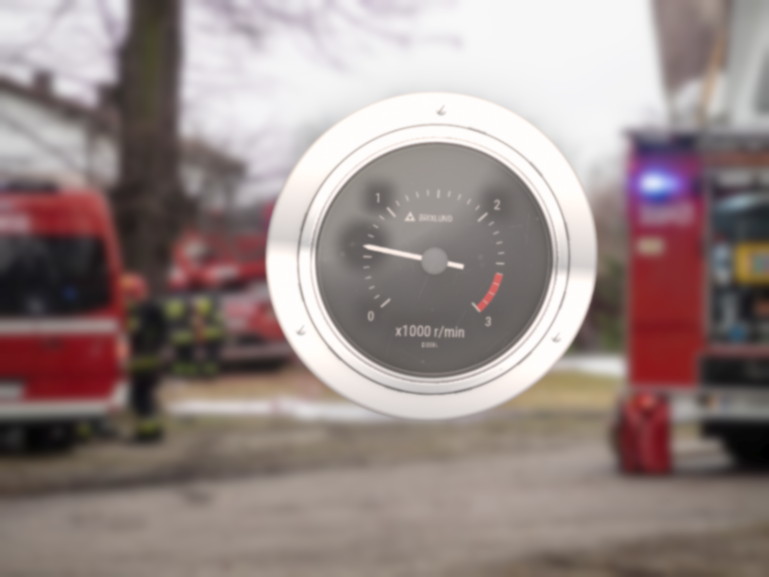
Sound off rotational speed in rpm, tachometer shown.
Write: 600 rpm
